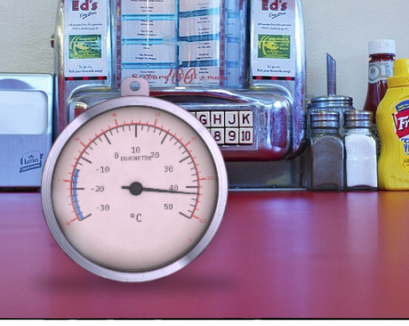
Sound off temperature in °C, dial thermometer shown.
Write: 42 °C
